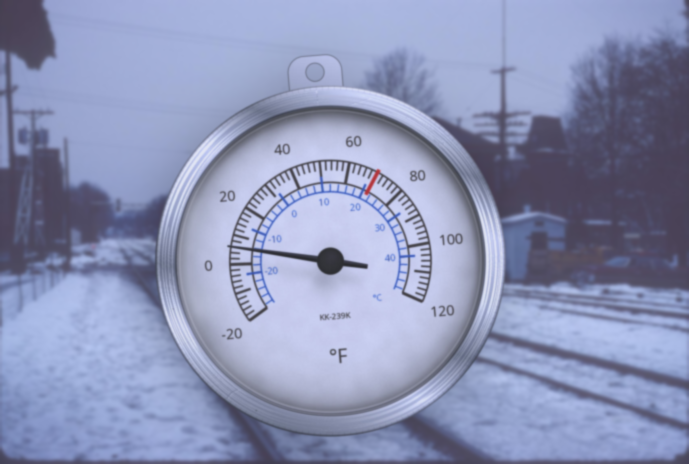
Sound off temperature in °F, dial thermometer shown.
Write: 6 °F
